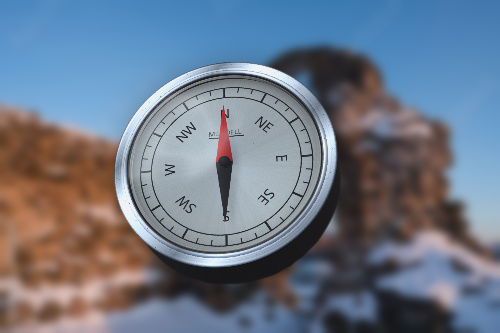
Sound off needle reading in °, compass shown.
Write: 0 °
